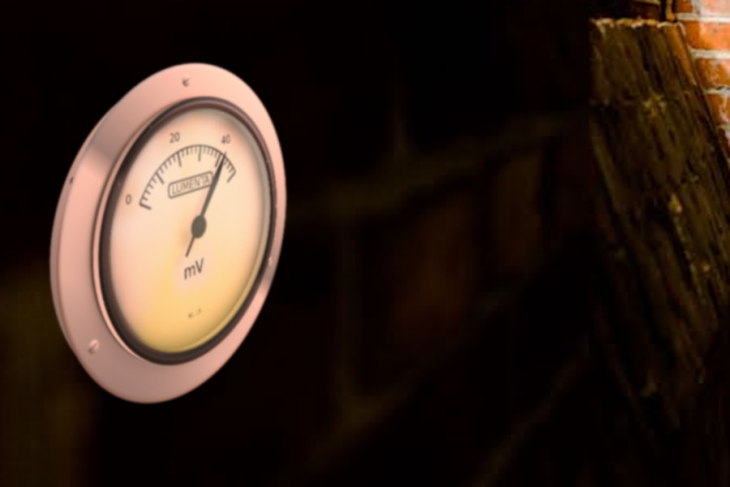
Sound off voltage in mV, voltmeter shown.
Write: 40 mV
